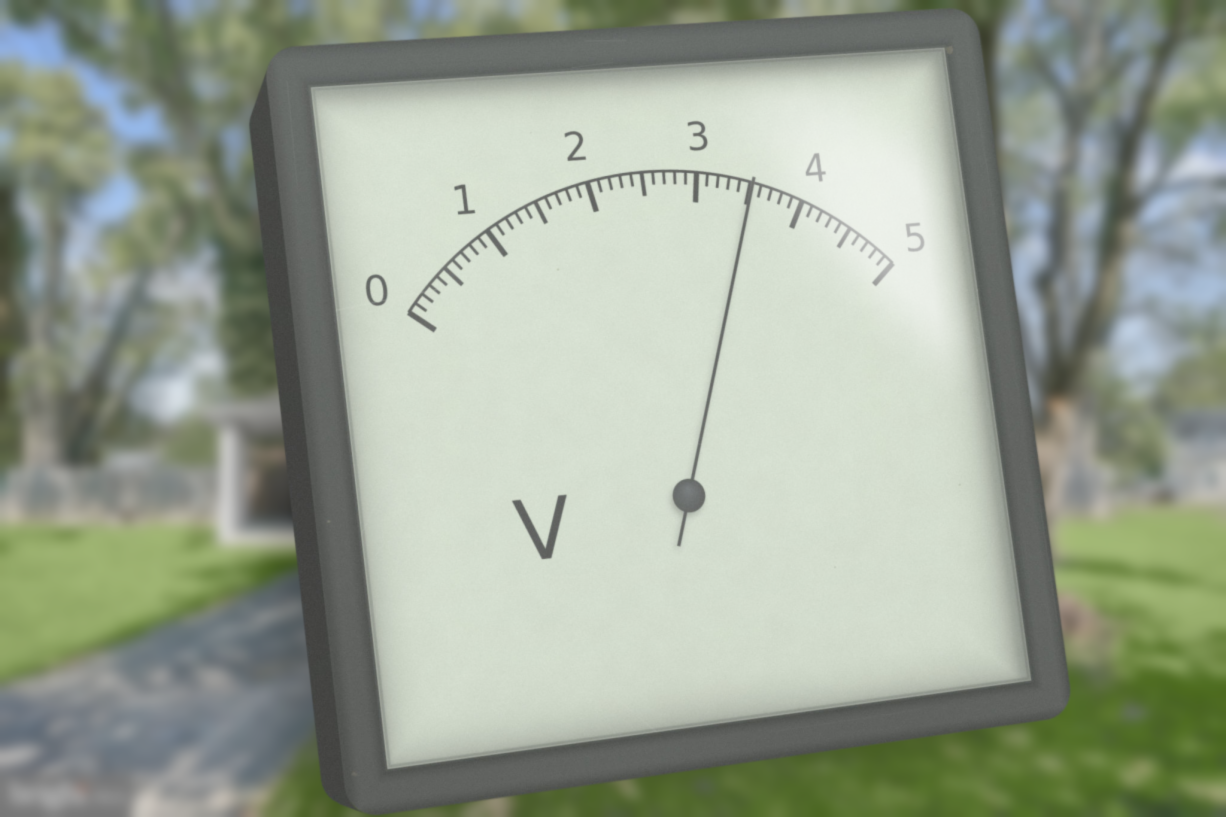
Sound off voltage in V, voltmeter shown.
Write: 3.5 V
